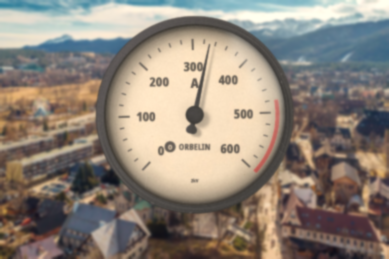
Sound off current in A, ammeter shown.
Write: 330 A
